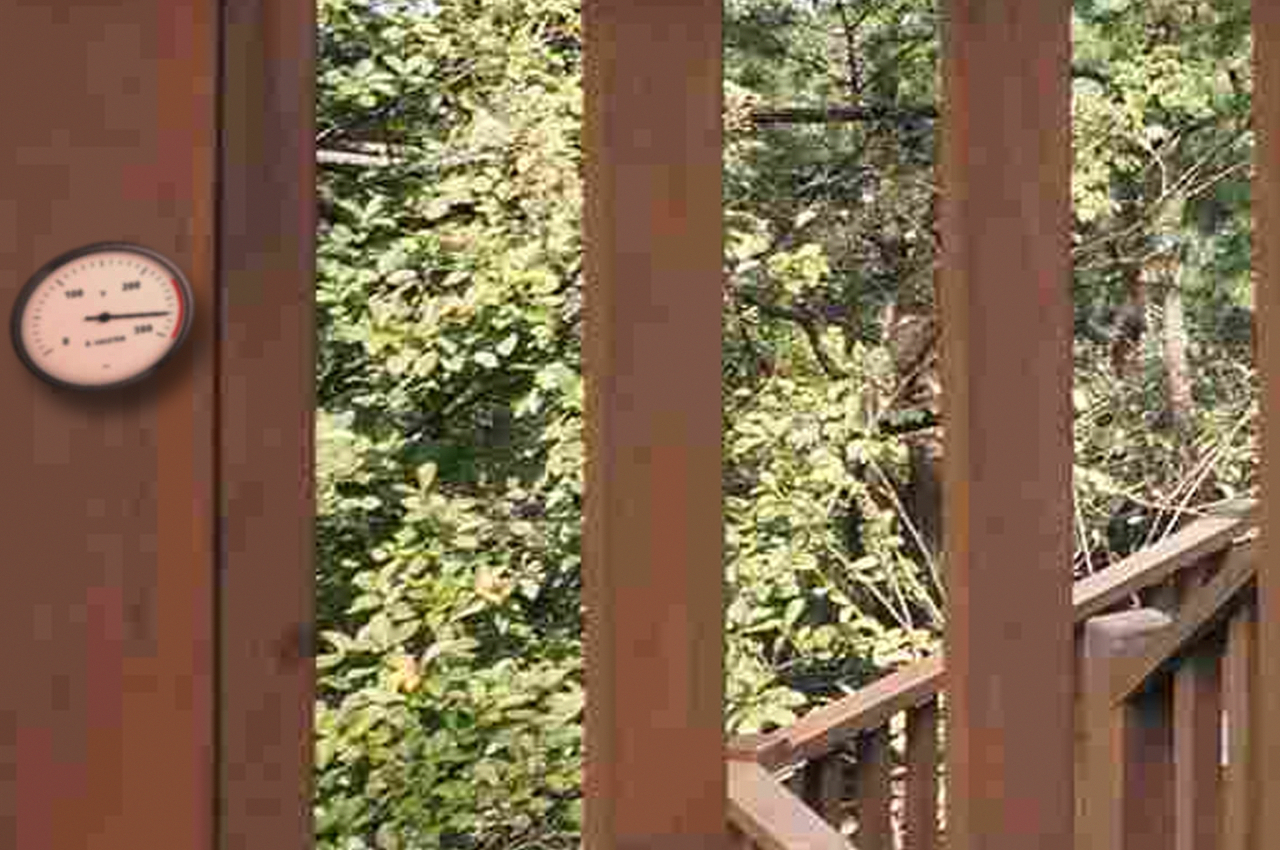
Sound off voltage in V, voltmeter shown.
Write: 270 V
